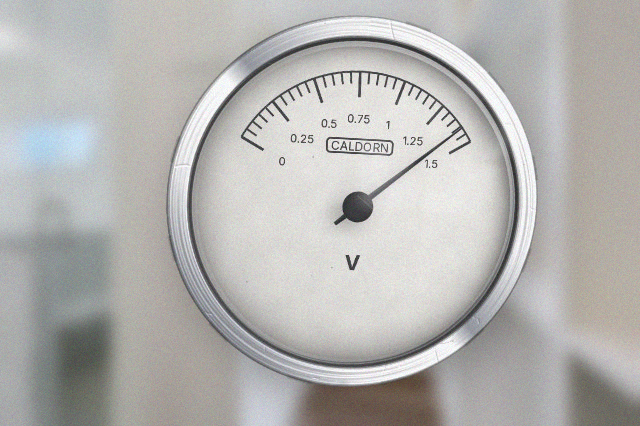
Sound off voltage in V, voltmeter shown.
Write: 1.4 V
